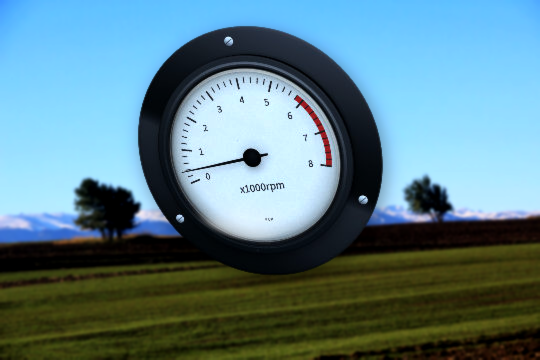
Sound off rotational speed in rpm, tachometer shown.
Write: 400 rpm
